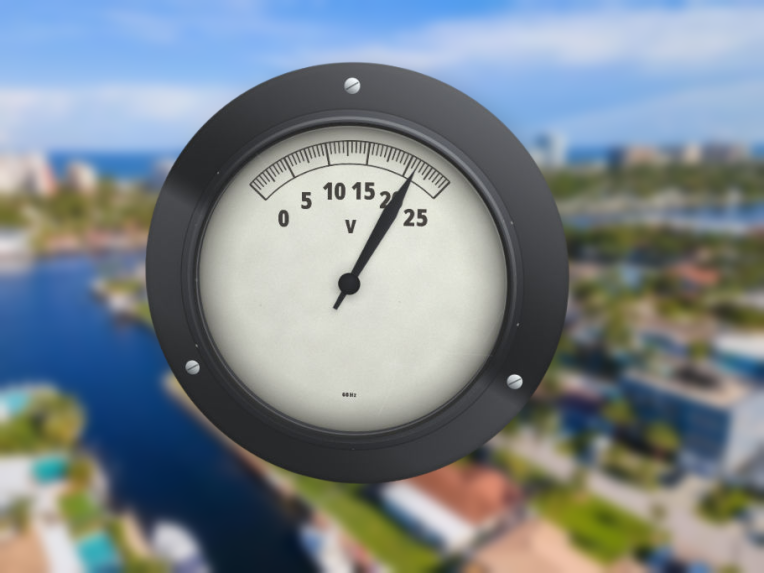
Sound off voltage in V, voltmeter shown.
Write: 21 V
